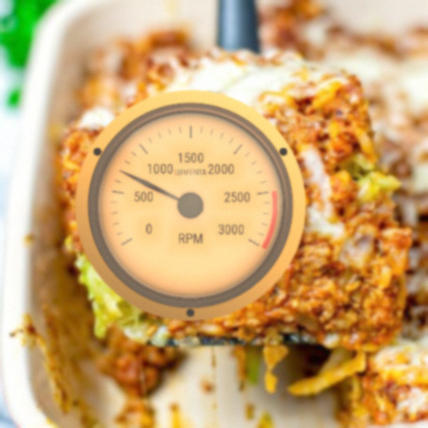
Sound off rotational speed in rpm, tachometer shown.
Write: 700 rpm
